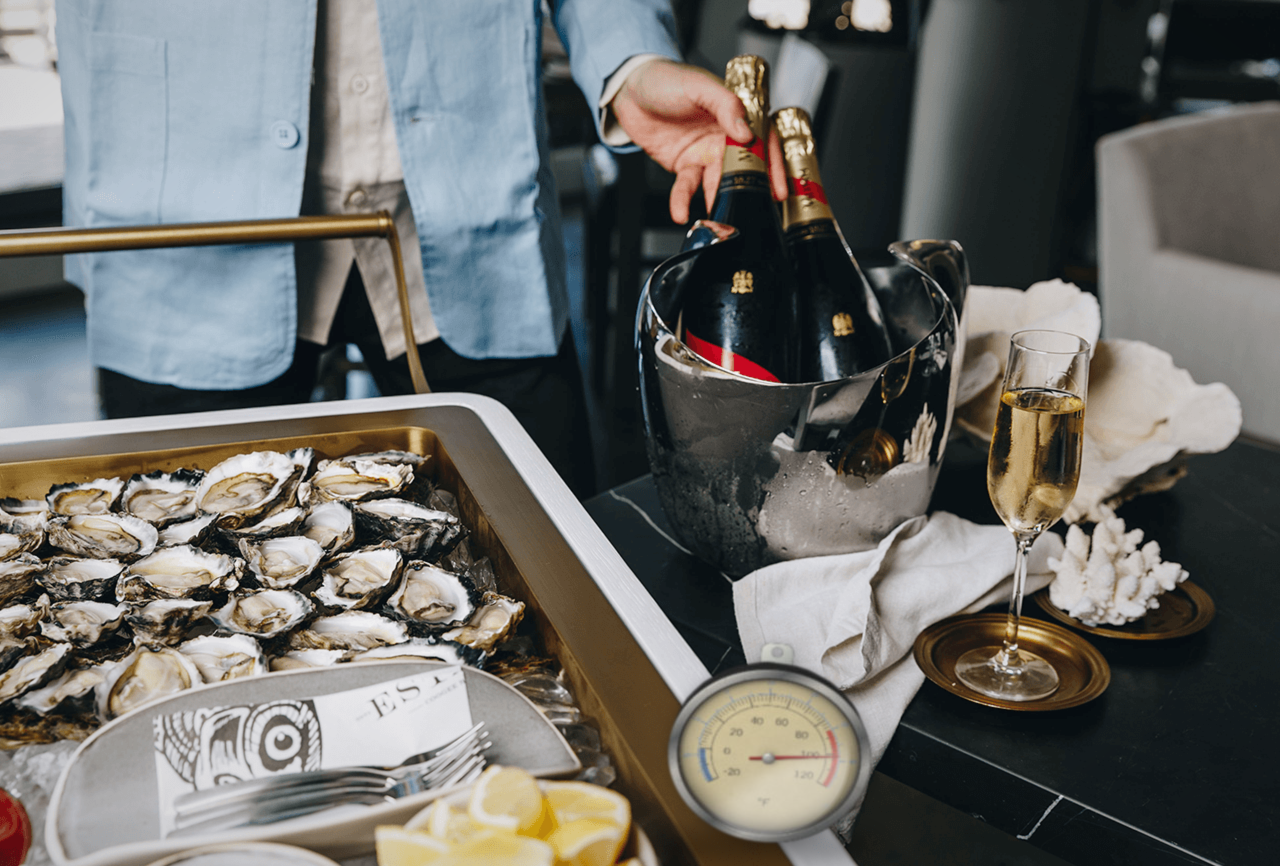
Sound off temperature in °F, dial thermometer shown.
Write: 100 °F
